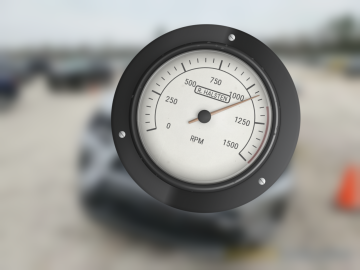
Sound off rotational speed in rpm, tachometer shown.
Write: 1075 rpm
